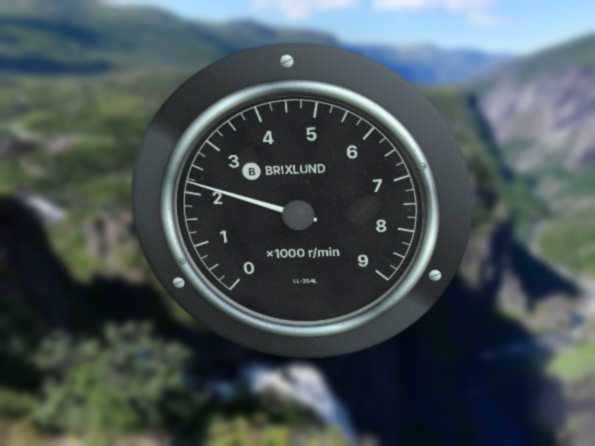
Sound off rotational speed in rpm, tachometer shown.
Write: 2250 rpm
